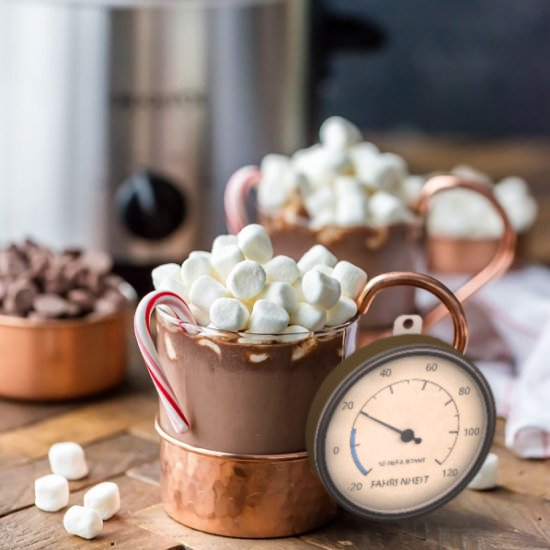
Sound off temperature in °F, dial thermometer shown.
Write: 20 °F
